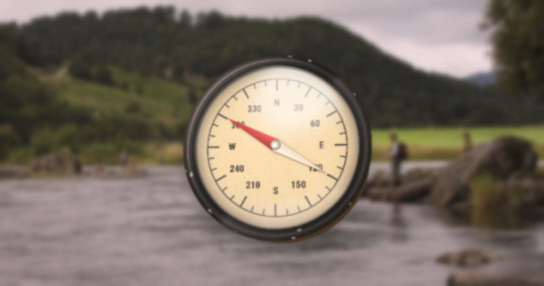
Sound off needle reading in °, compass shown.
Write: 300 °
